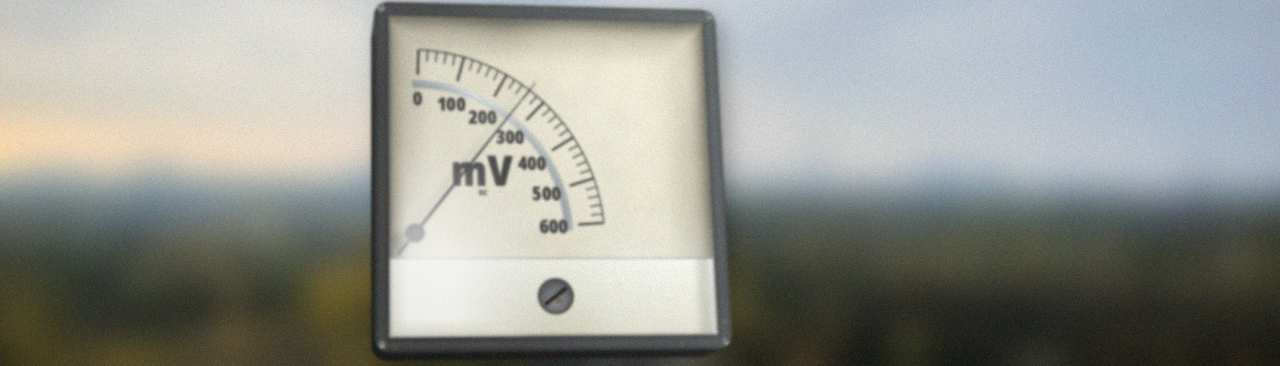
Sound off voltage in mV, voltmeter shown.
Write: 260 mV
